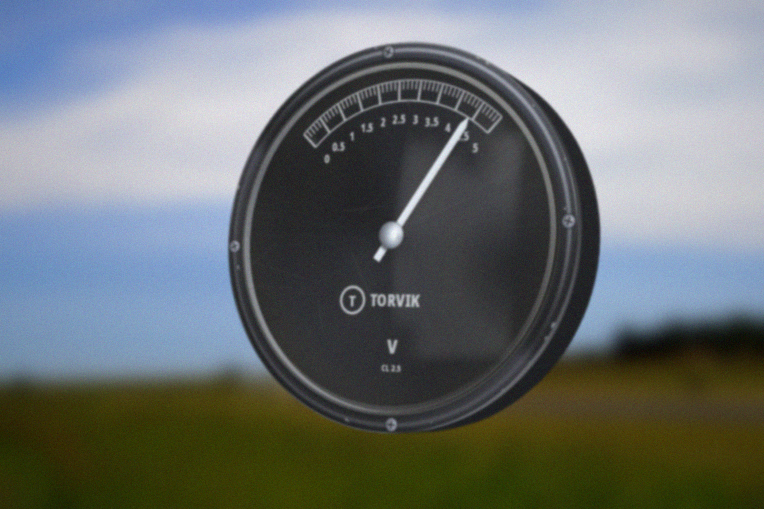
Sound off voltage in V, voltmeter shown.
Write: 4.5 V
